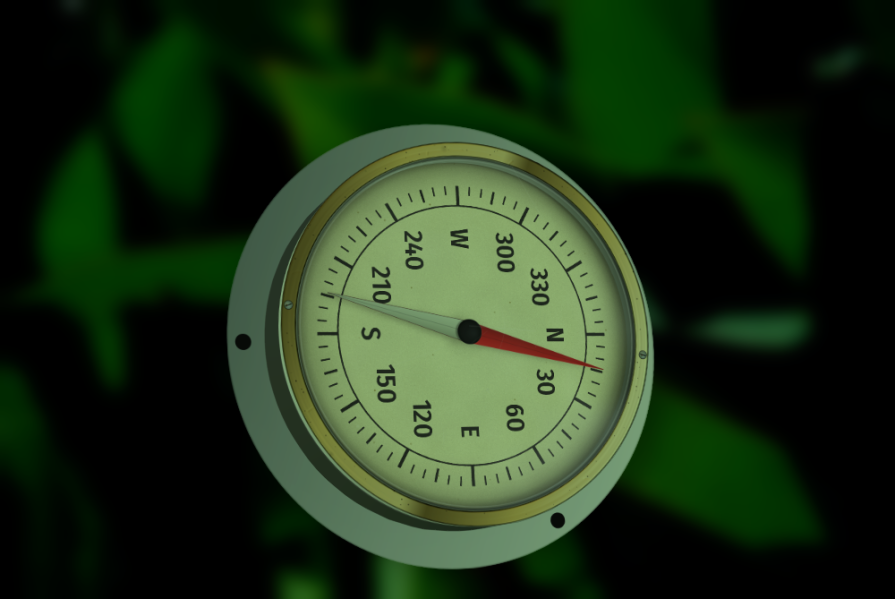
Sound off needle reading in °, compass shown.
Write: 15 °
